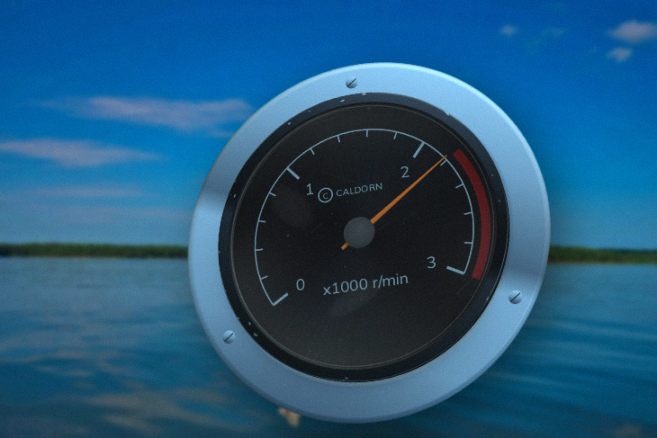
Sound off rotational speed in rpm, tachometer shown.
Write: 2200 rpm
